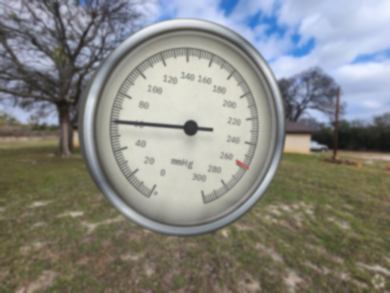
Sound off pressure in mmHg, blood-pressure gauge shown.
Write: 60 mmHg
